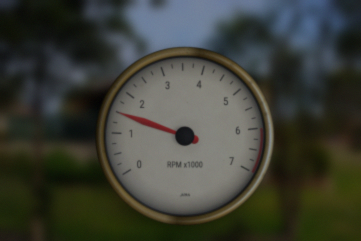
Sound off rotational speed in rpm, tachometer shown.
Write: 1500 rpm
